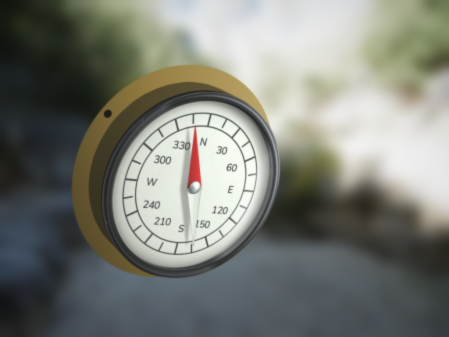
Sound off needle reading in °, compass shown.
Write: 345 °
